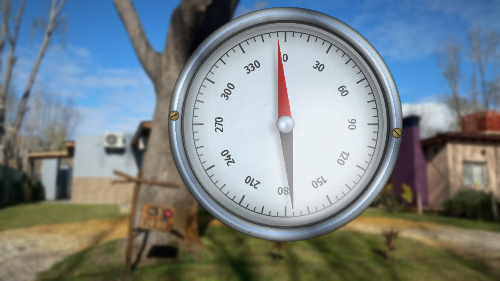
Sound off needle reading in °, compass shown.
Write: 355 °
